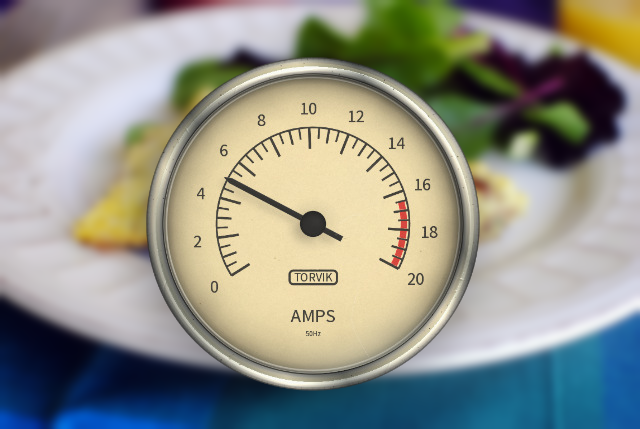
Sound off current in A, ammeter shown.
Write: 5 A
